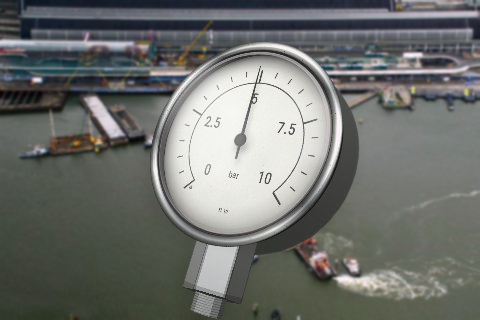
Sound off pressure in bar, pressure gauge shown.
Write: 5 bar
